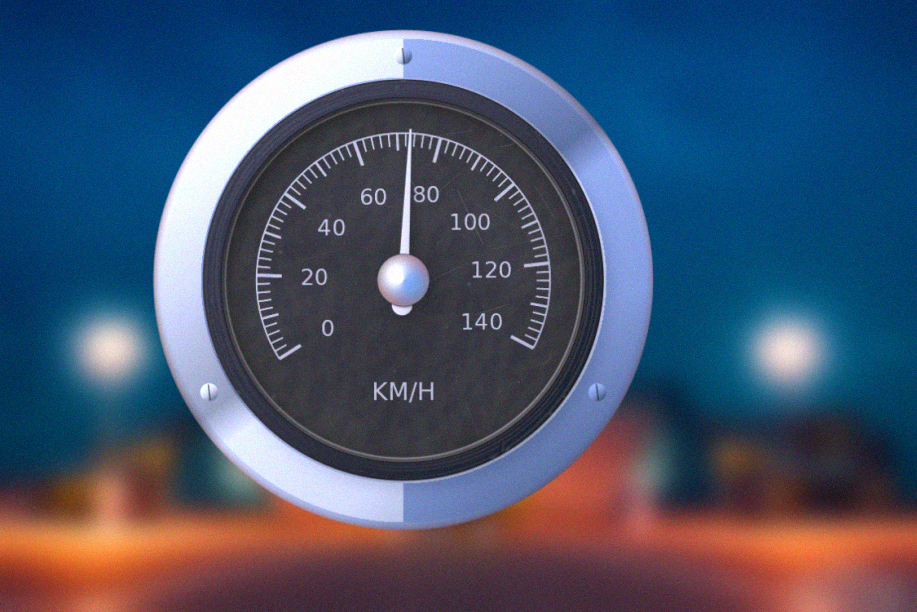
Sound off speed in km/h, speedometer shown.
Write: 73 km/h
